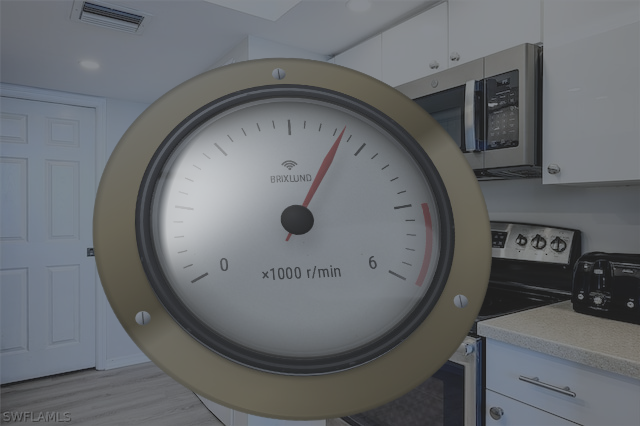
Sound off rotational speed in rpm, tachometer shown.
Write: 3700 rpm
